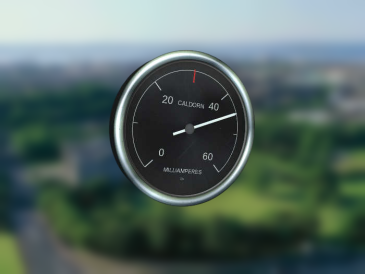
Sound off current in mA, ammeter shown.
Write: 45 mA
